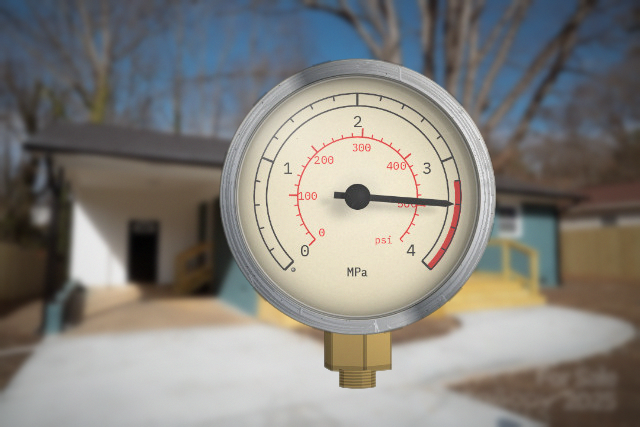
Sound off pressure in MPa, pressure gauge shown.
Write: 3.4 MPa
